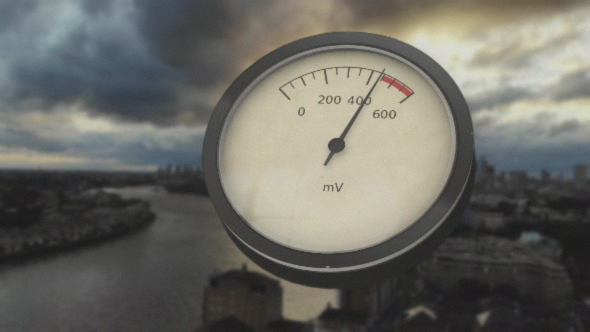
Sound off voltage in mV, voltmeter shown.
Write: 450 mV
